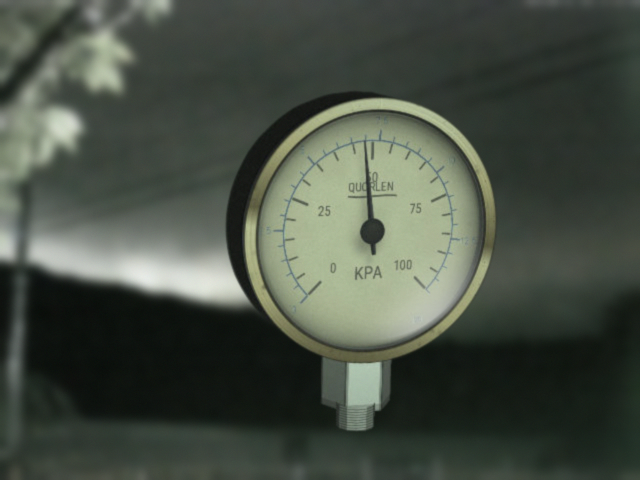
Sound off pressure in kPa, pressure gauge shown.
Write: 47.5 kPa
